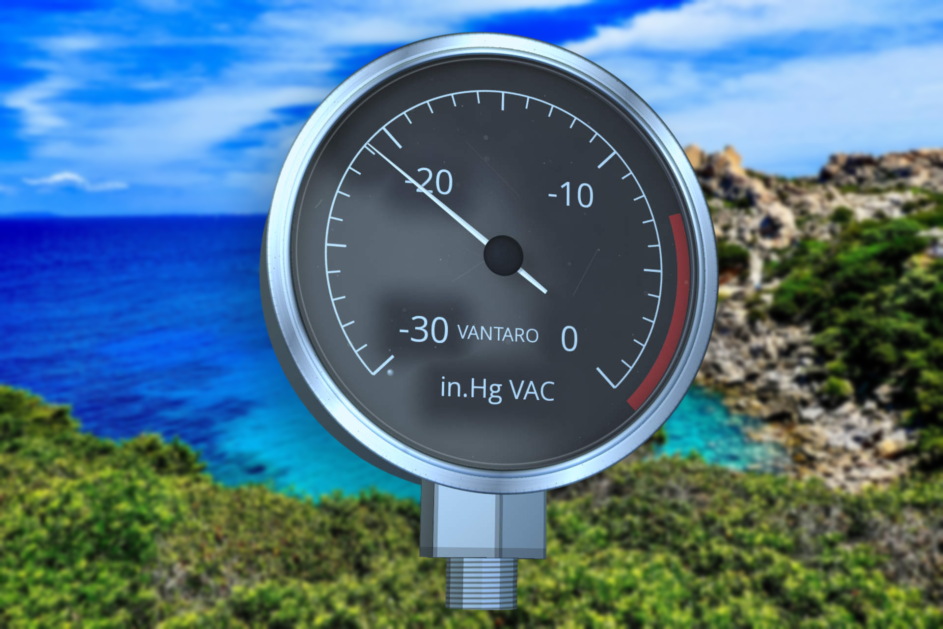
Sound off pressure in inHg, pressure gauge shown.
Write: -21 inHg
